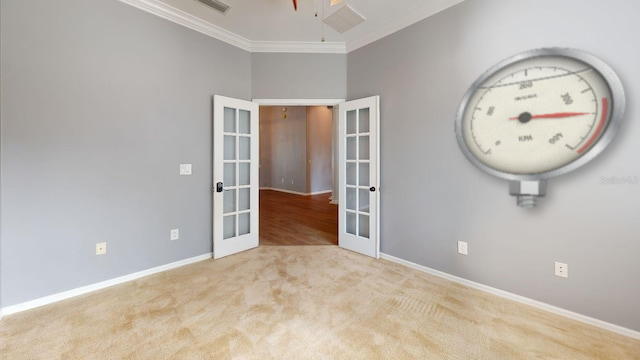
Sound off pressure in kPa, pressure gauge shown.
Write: 340 kPa
